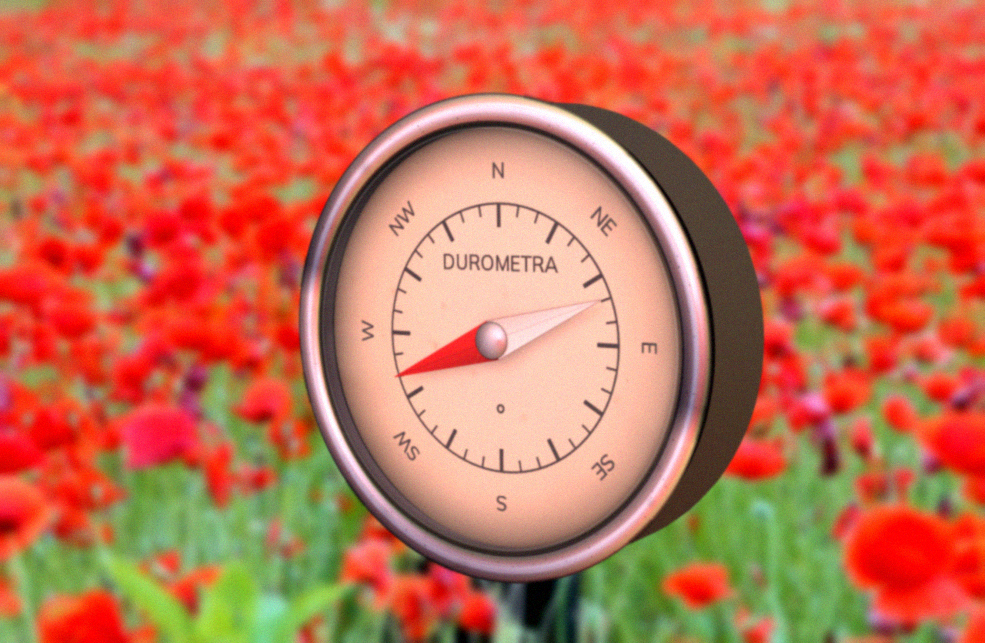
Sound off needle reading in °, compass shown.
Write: 250 °
